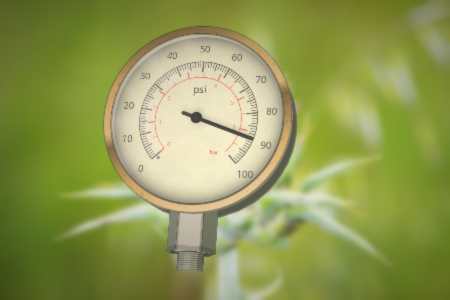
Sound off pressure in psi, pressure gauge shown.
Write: 90 psi
